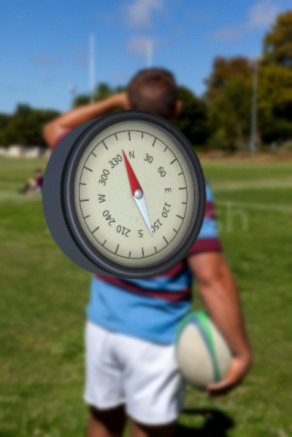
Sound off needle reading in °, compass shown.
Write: 345 °
